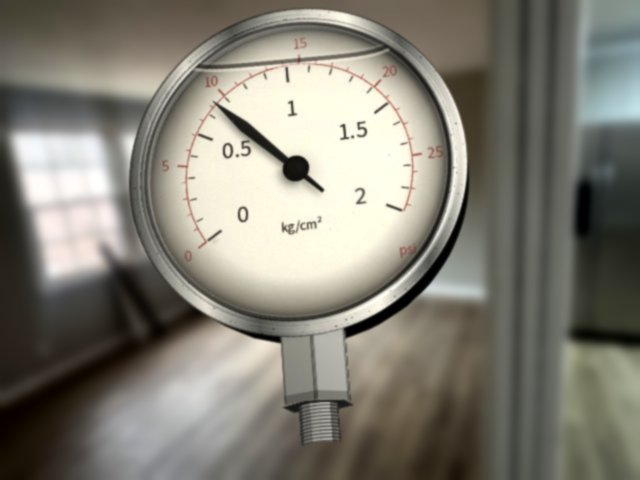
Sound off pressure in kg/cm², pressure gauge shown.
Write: 0.65 kg/cm²
